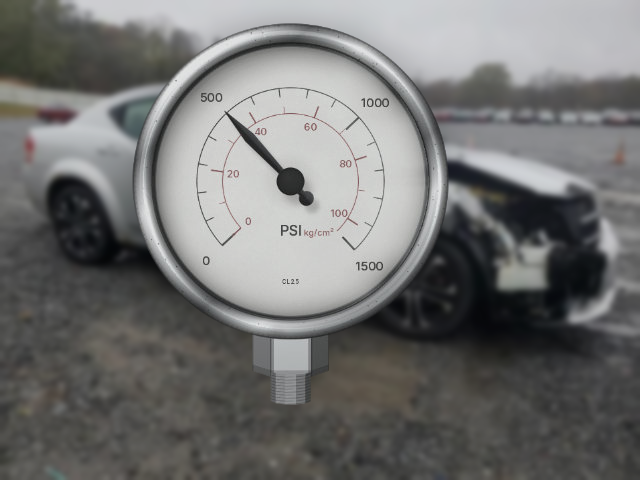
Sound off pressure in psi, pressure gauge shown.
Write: 500 psi
